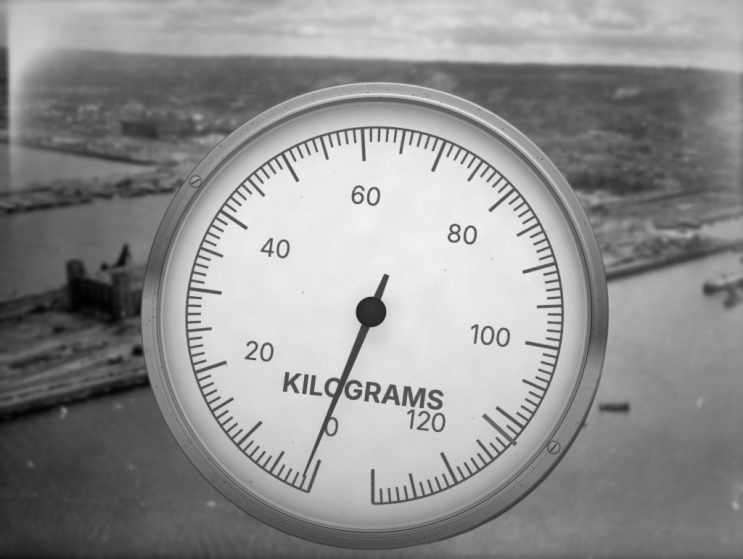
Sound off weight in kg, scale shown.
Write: 1 kg
